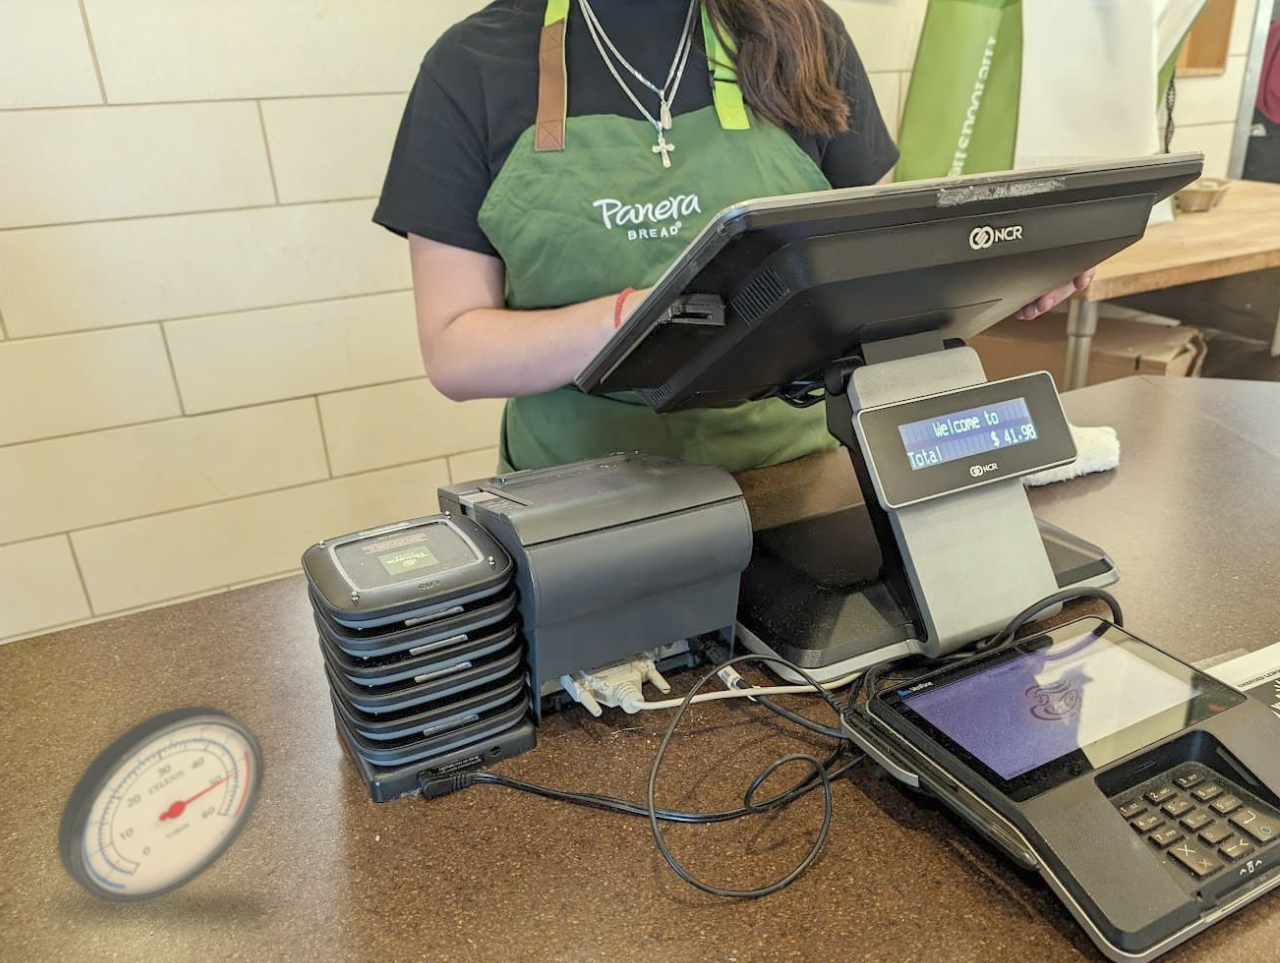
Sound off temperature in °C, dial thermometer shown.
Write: 50 °C
